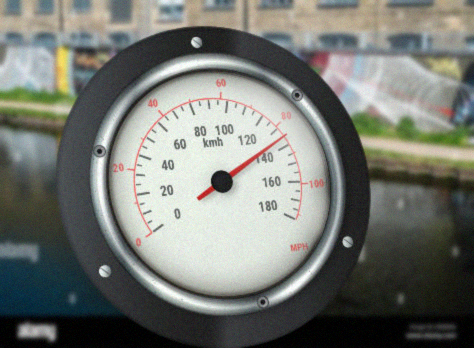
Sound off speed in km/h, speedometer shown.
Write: 135 km/h
